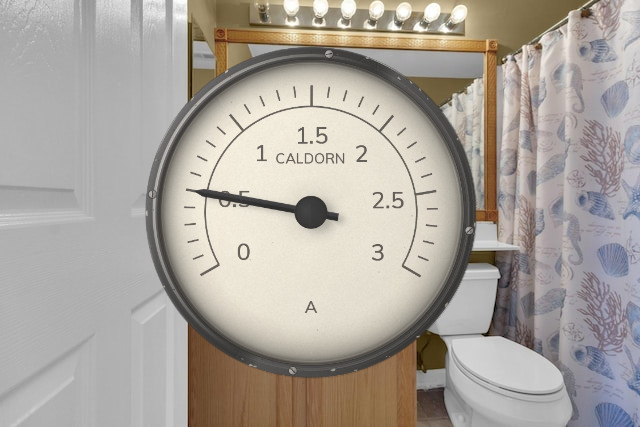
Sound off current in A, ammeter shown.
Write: 0.5 A
